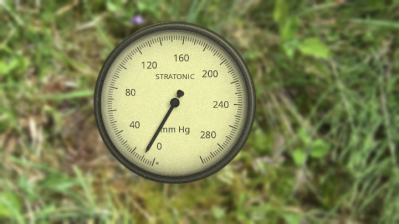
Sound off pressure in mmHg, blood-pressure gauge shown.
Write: 10 mmHg
